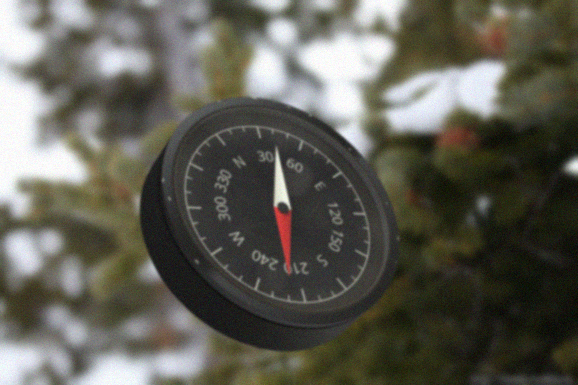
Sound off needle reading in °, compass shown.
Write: 220 °
